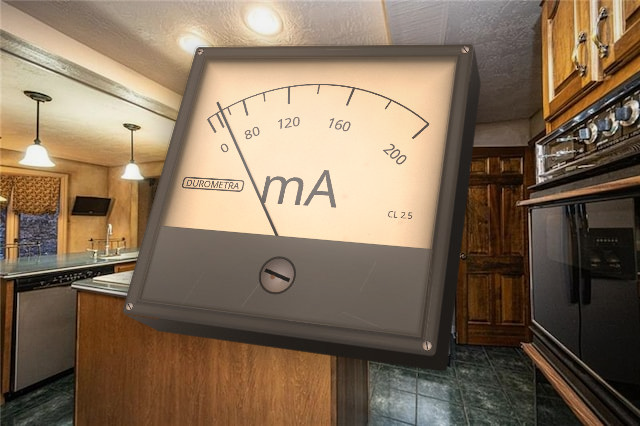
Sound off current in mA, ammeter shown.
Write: 50 mA
